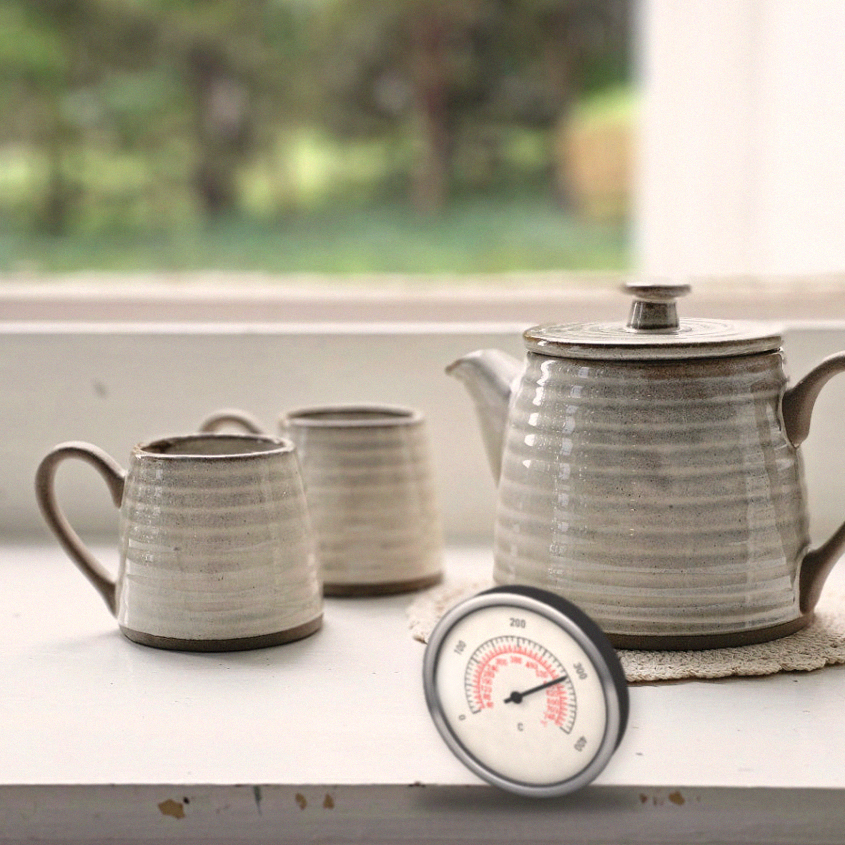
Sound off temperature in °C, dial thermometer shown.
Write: 300 °C
